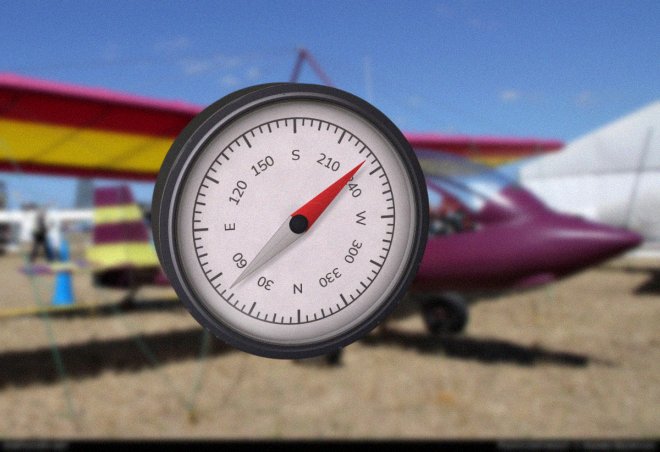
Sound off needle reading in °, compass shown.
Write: 230 °
